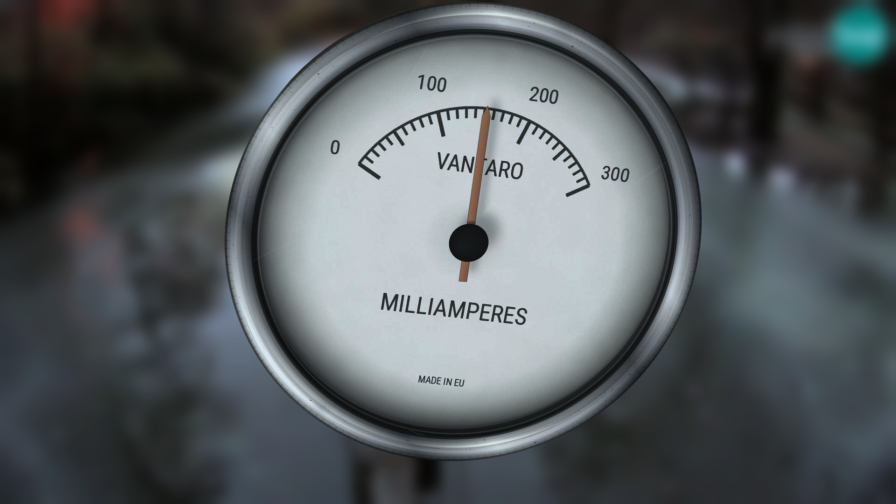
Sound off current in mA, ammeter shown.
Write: 150 mA
